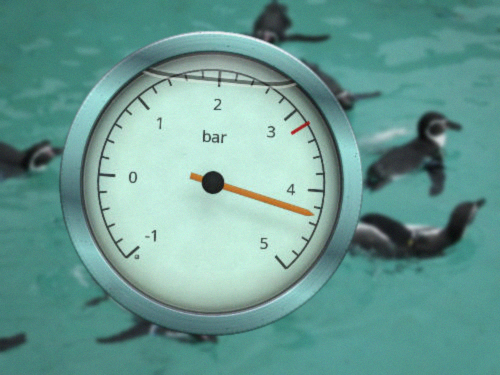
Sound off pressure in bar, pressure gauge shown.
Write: 4.3 bar
